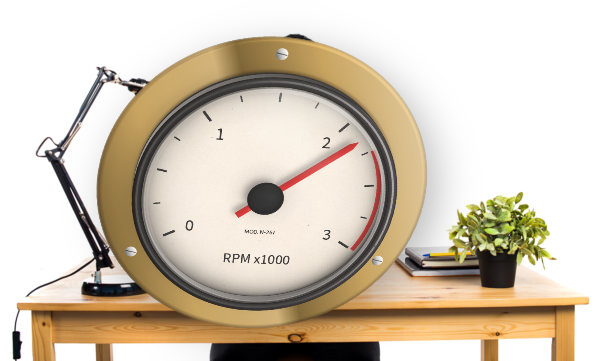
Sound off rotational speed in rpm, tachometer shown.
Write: 2125 rpm
